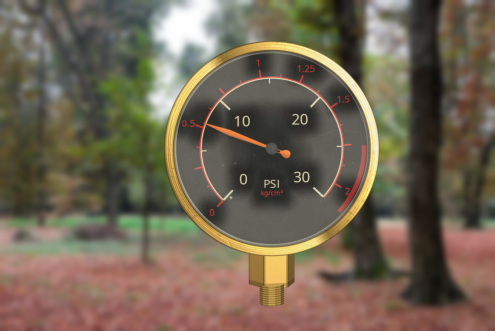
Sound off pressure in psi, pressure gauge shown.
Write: 7.5 psi
